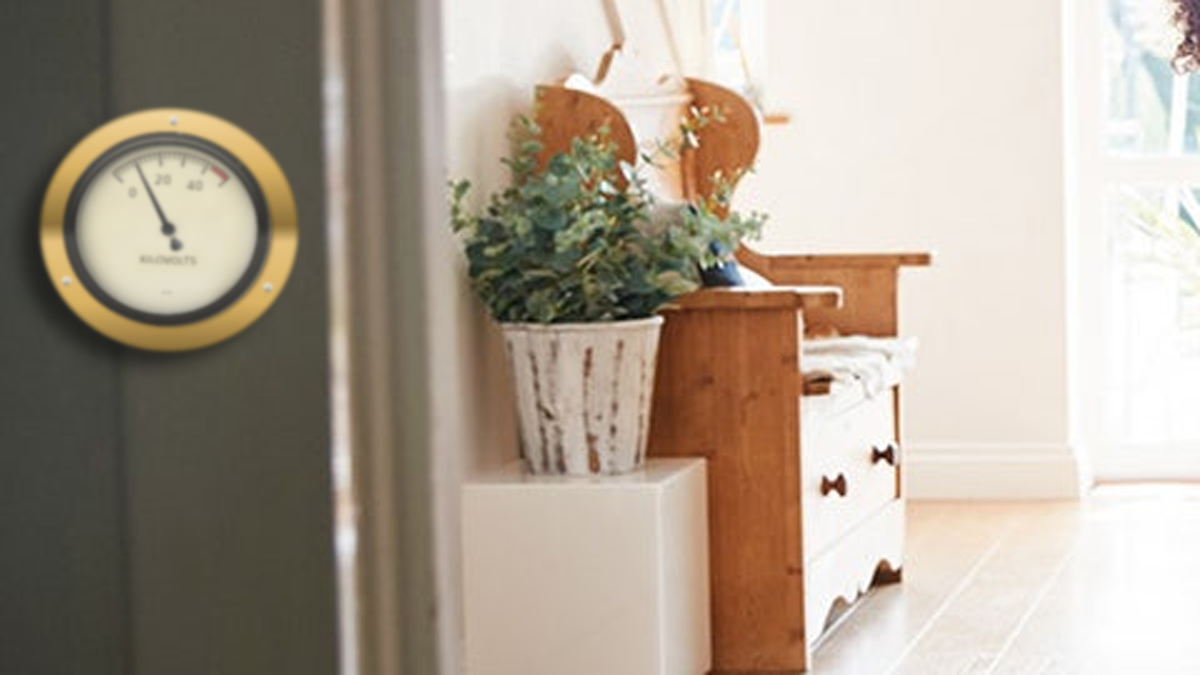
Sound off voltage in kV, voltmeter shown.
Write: 10 kV
